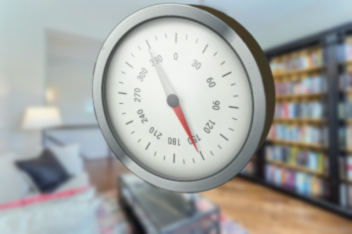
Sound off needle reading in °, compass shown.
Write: 150 °
